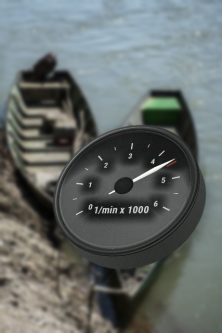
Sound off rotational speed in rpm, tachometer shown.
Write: 4500 rpm
